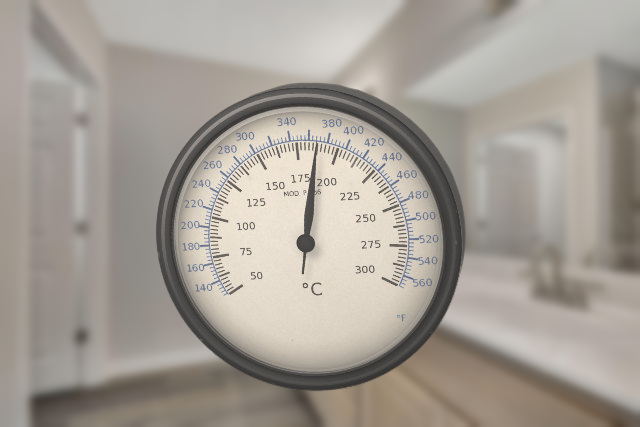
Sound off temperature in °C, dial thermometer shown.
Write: 187.5 °C
